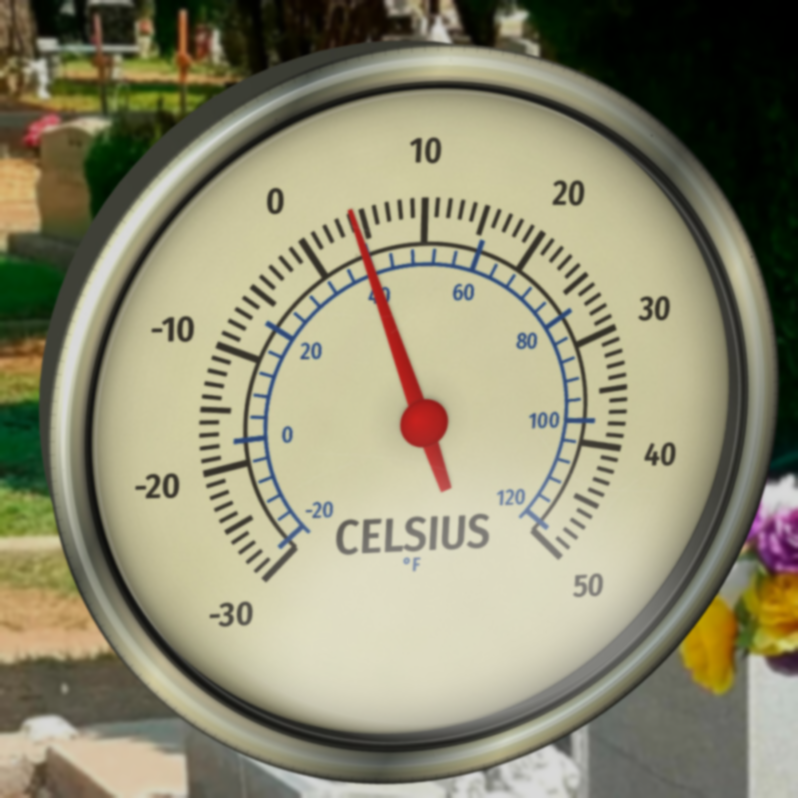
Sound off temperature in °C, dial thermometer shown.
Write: 4 °C
